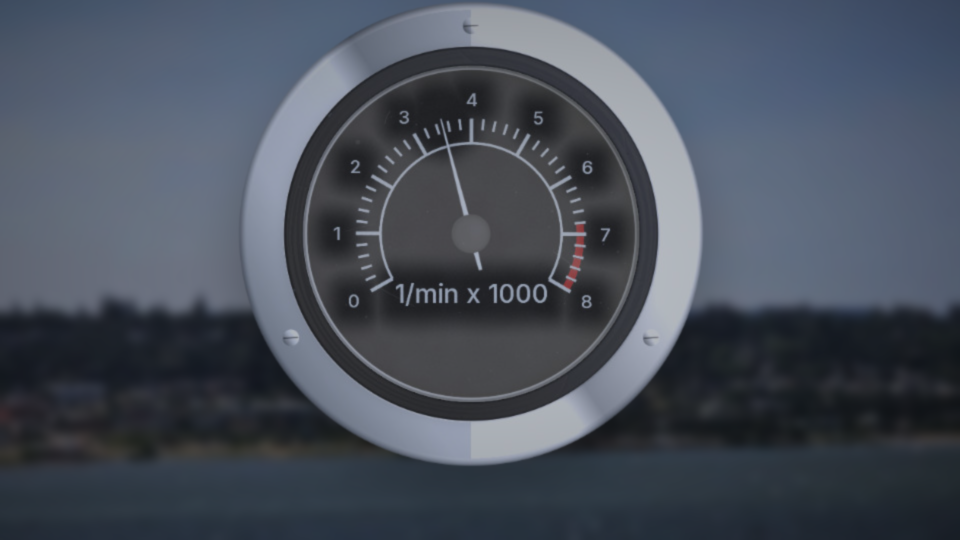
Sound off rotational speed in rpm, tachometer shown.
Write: 3500 rpm
